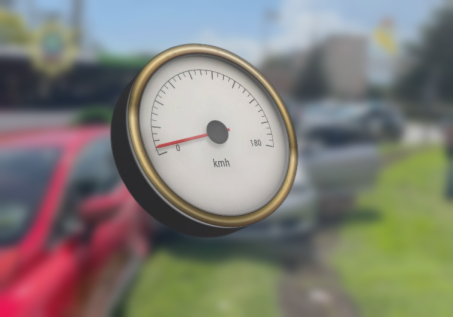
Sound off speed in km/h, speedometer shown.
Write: 5 km/h
